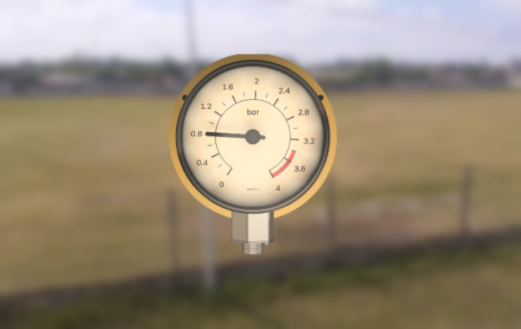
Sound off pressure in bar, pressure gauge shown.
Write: 0.8 bar
